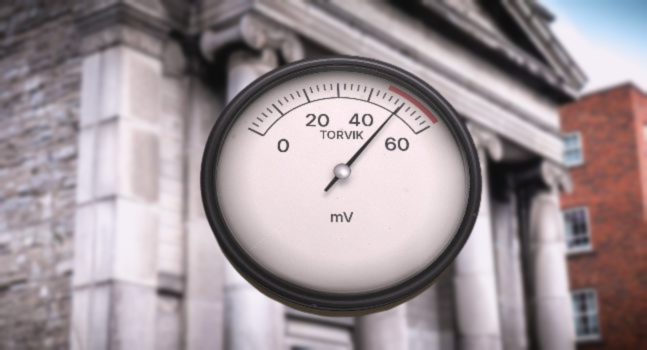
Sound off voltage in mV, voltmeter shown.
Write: 50 mV
